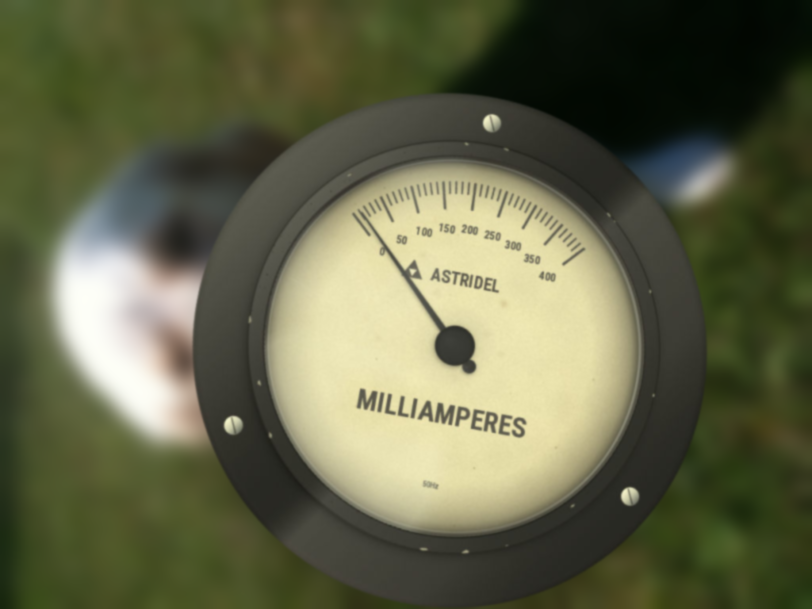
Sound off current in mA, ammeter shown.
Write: 10 mA
